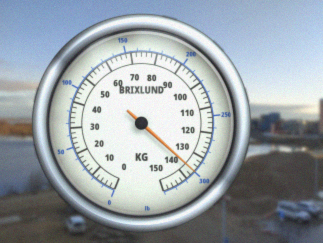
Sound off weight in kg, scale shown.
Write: 136 kg
